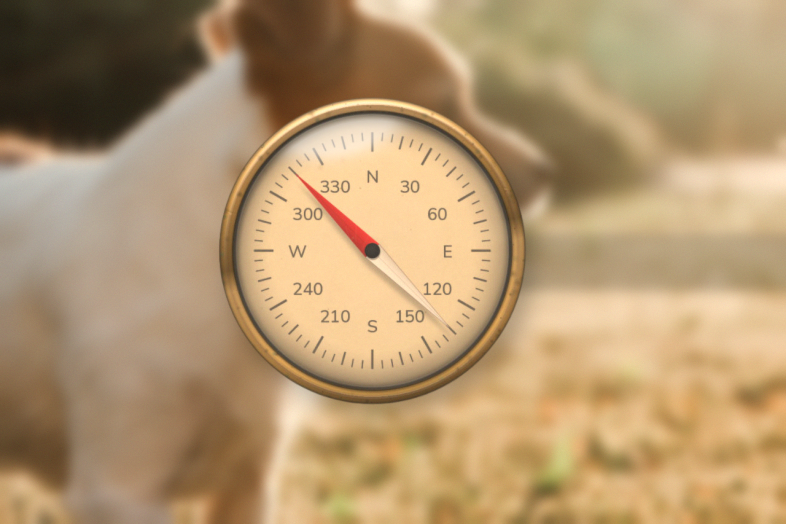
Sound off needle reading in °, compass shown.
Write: 315 °
